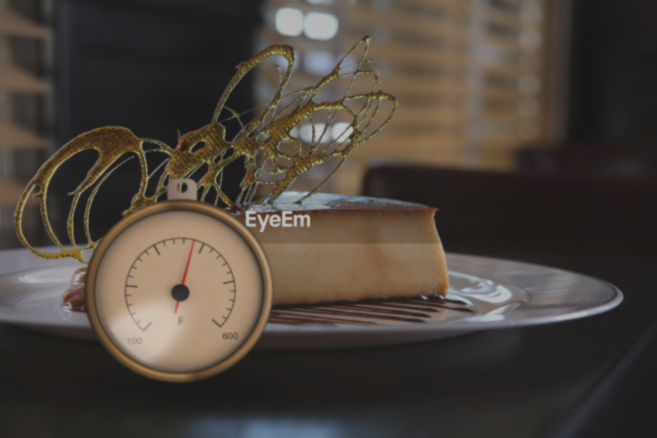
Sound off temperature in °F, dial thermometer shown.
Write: 380 °F
